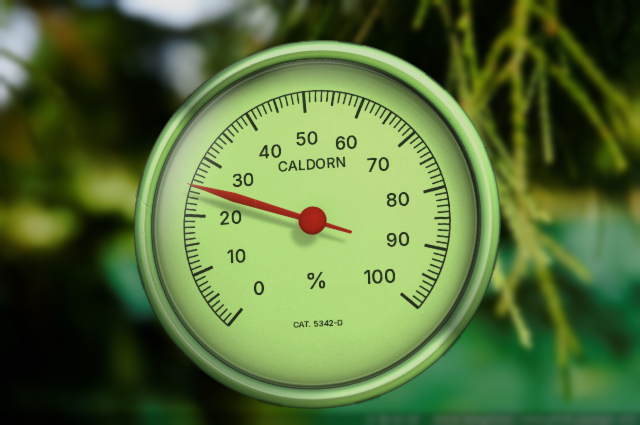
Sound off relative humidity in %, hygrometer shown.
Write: 25 %
